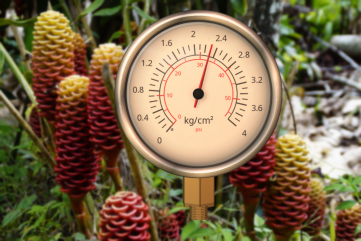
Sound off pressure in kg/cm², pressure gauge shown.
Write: 2.3 kg/cm²
